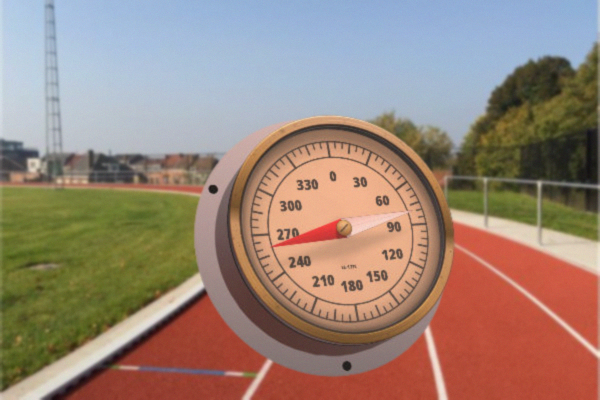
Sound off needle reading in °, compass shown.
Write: 260 °
